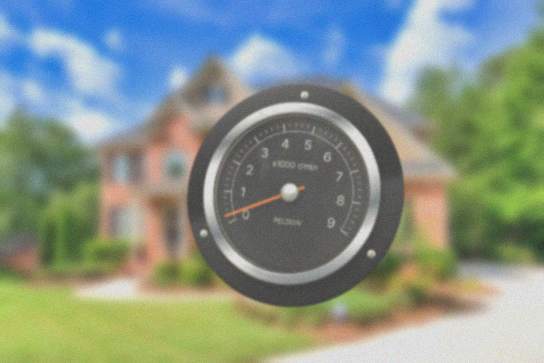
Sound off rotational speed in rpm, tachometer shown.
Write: 200 rpm
